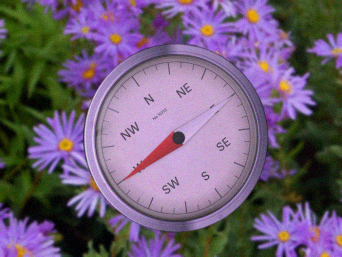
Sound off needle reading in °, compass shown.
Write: 270 °
